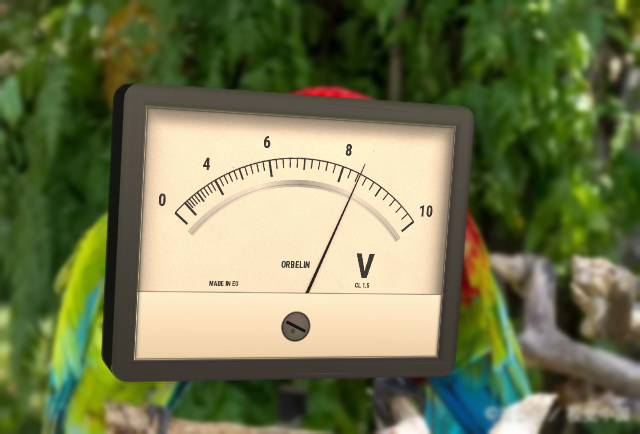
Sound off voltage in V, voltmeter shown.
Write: 8.4 V
